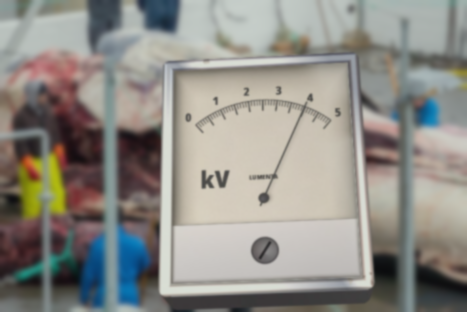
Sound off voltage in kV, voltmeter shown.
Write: 4 kV
